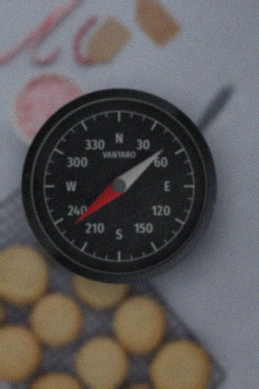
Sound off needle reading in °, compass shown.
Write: 230 °
